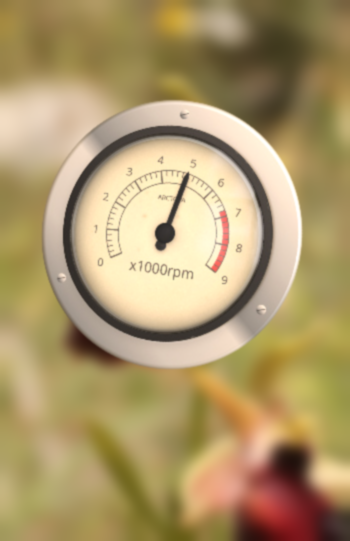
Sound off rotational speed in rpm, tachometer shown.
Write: 5000 rpm
